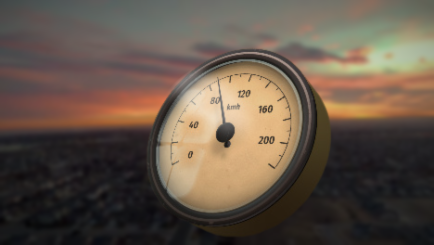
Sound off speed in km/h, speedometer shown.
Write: 90 km/h
